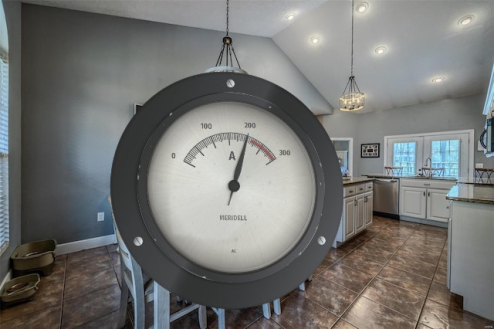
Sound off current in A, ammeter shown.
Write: 200 A
